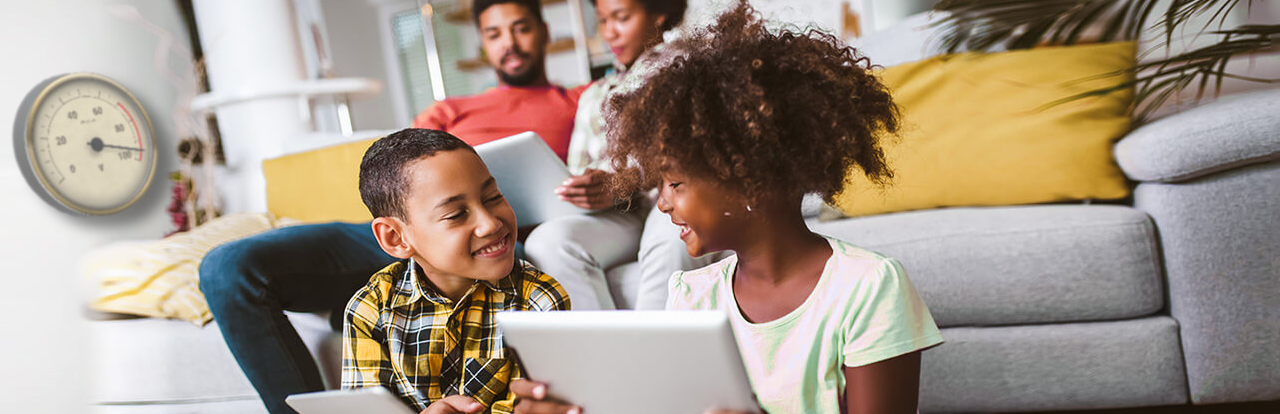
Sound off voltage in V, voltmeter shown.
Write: 95 V
